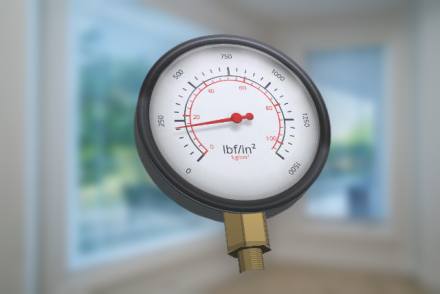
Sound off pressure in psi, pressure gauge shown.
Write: 200 psi
